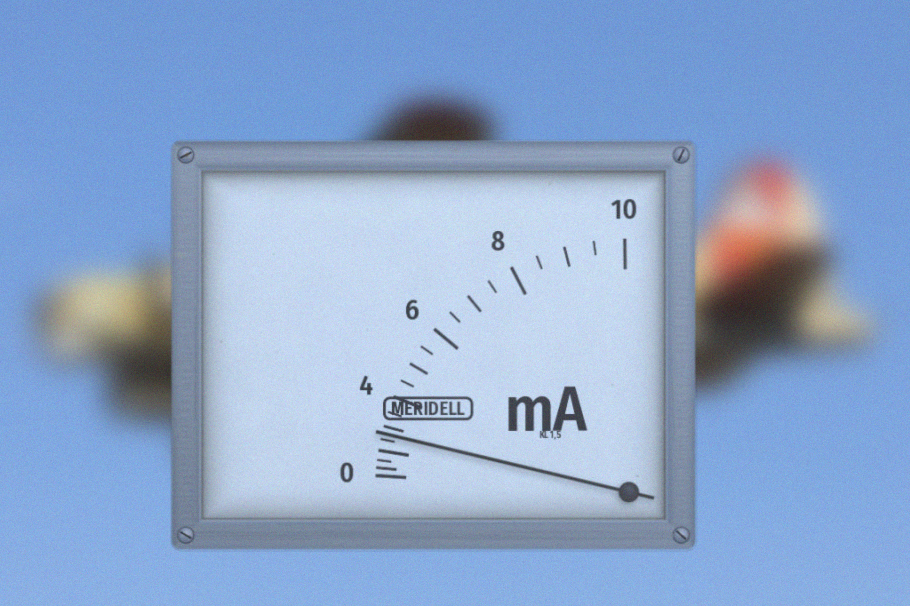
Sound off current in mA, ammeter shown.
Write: 2.75 mA
